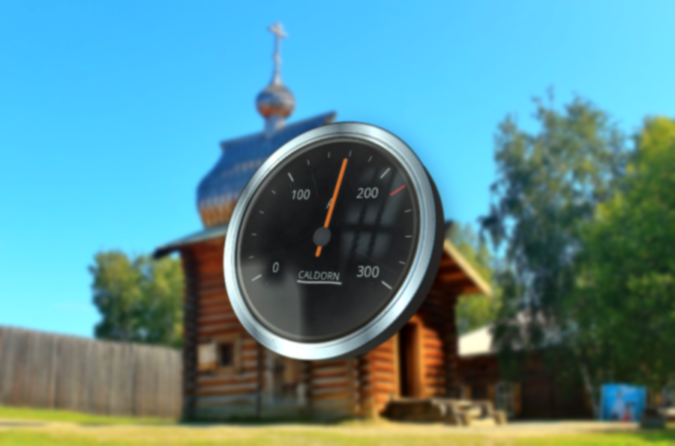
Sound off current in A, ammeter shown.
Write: 160 A
